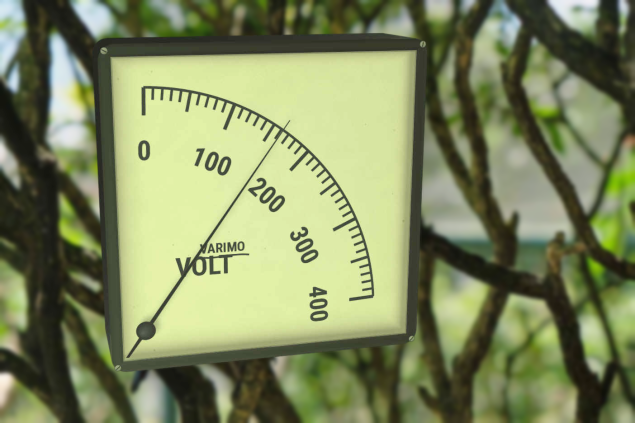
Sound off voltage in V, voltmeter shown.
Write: 160 V
